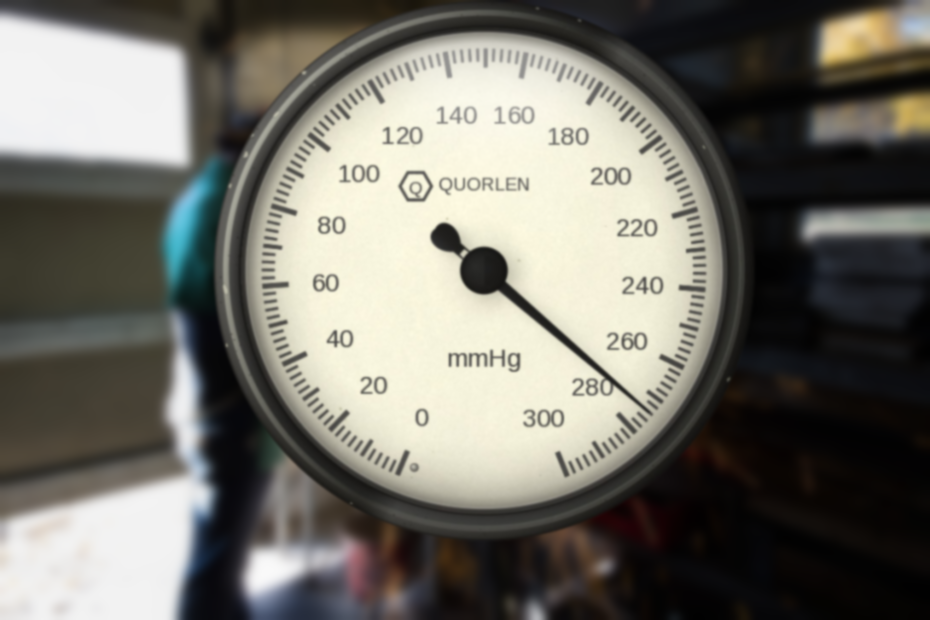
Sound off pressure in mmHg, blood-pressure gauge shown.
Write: 274 mmHg
